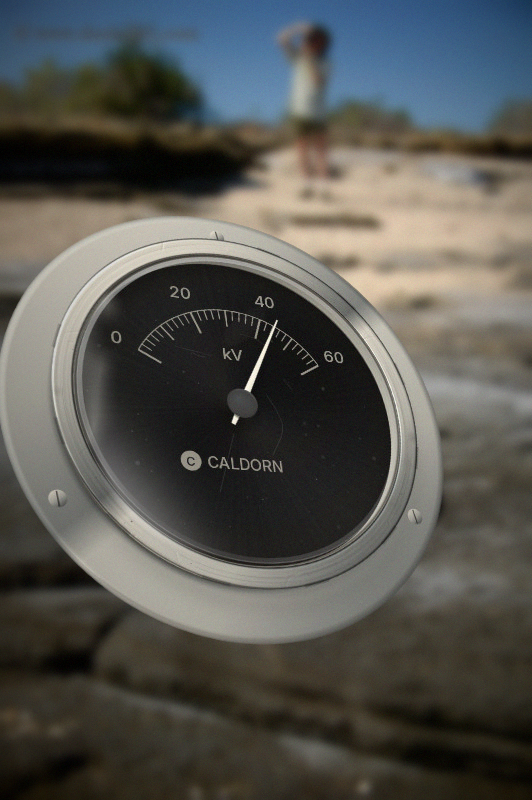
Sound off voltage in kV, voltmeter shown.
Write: 44 kV
